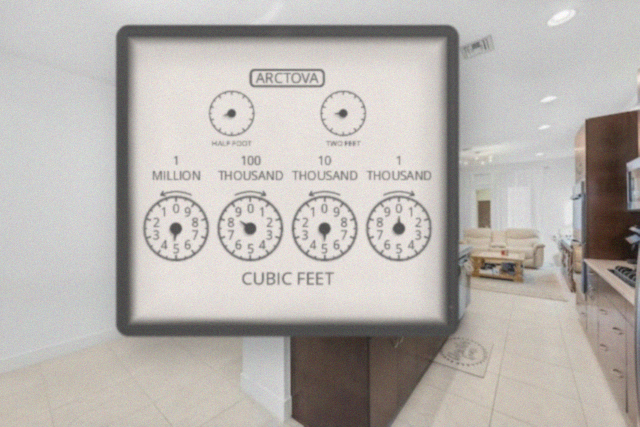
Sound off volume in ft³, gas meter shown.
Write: 485000 ft³
